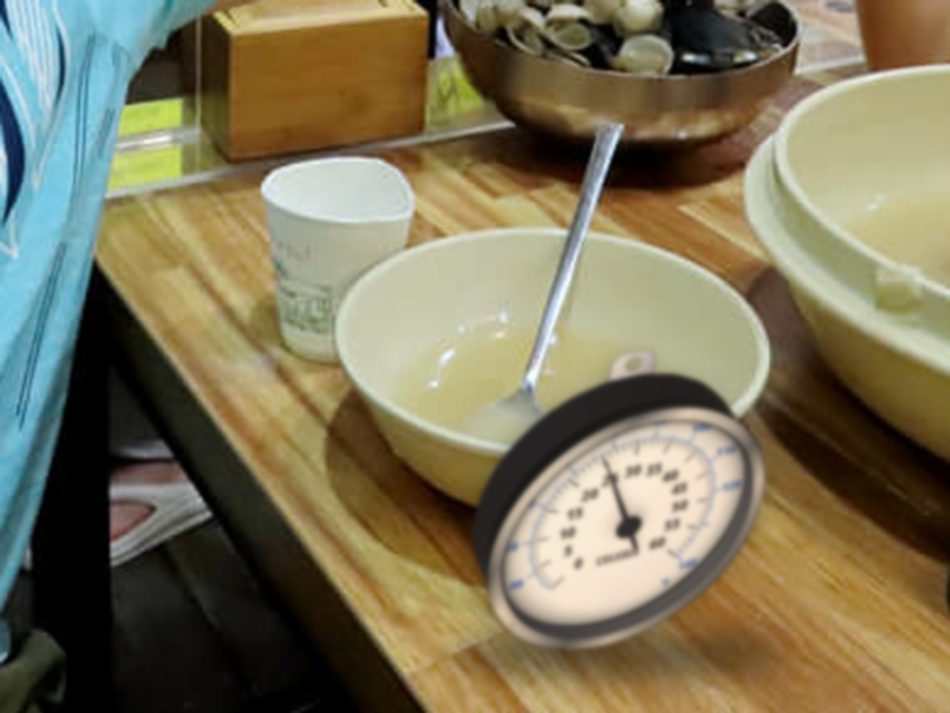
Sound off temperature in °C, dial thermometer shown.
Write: 25 °C
